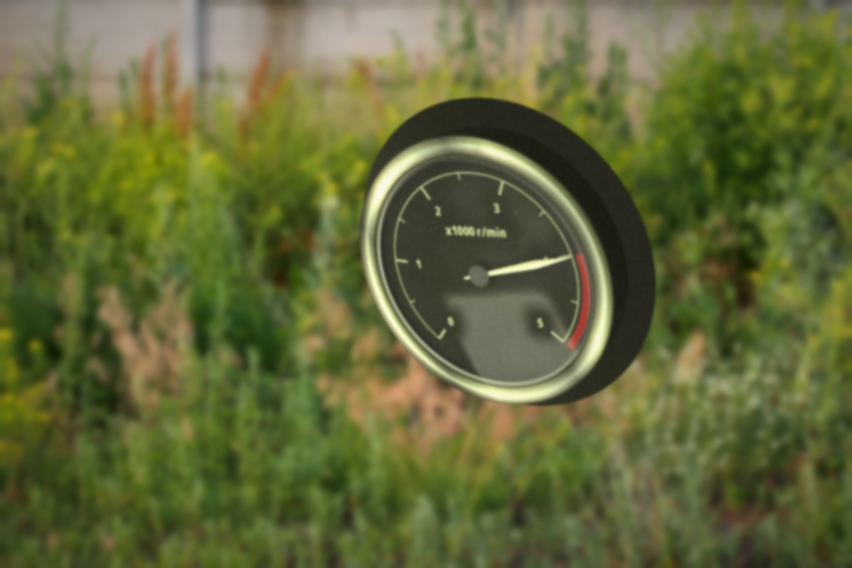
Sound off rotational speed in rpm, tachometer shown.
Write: 4000 rpm
